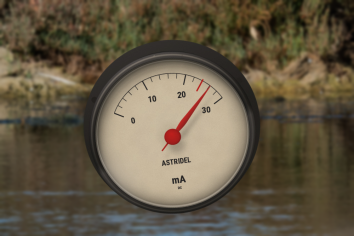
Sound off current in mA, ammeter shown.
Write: 26 mA
